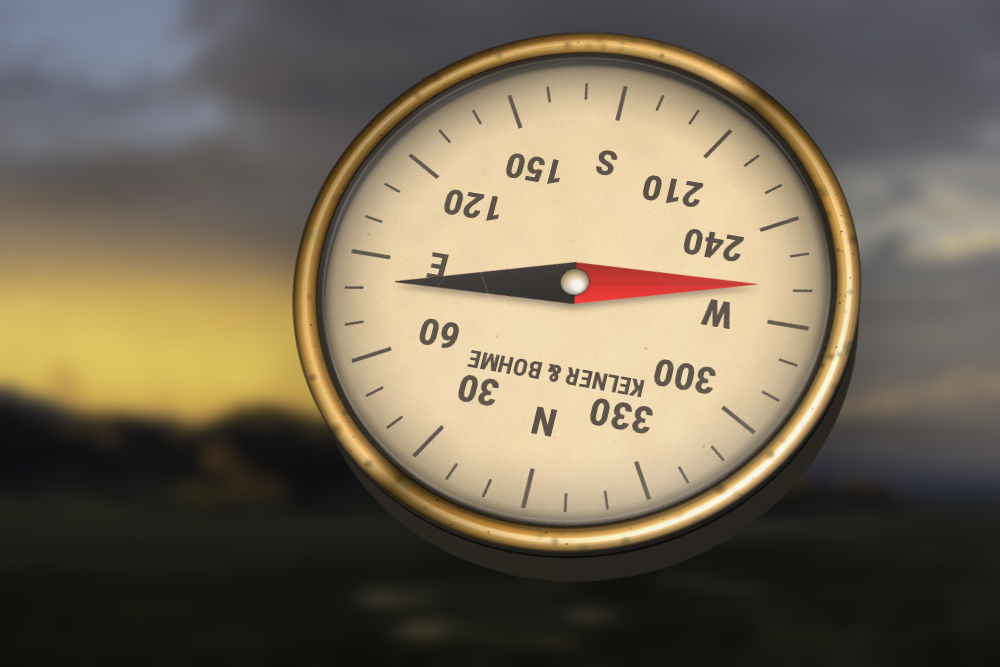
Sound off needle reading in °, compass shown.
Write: 260 °
